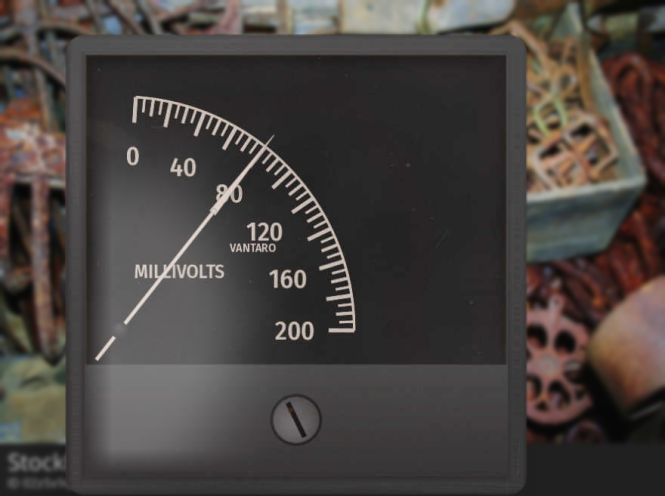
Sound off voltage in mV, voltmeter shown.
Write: 80 mV
